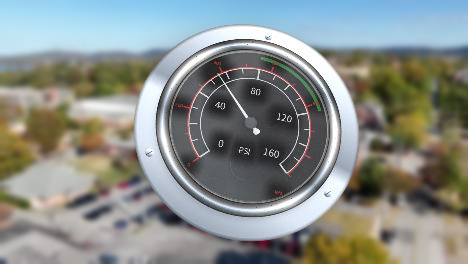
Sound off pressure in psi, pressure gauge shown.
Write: 55 psi
